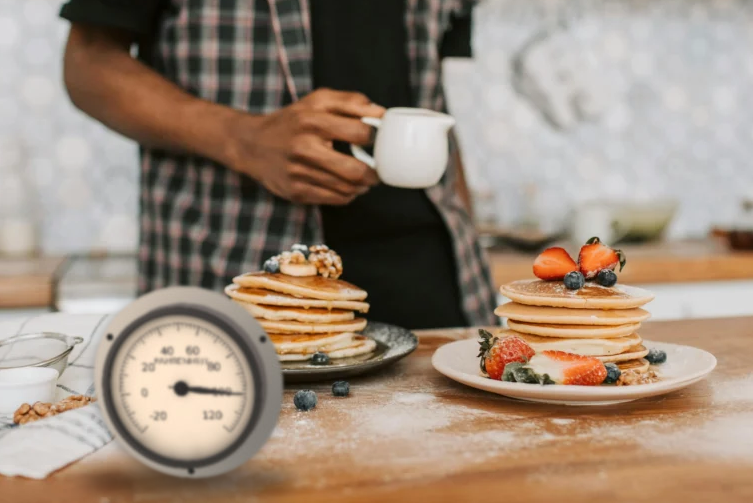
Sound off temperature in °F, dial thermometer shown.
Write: 100 °F
